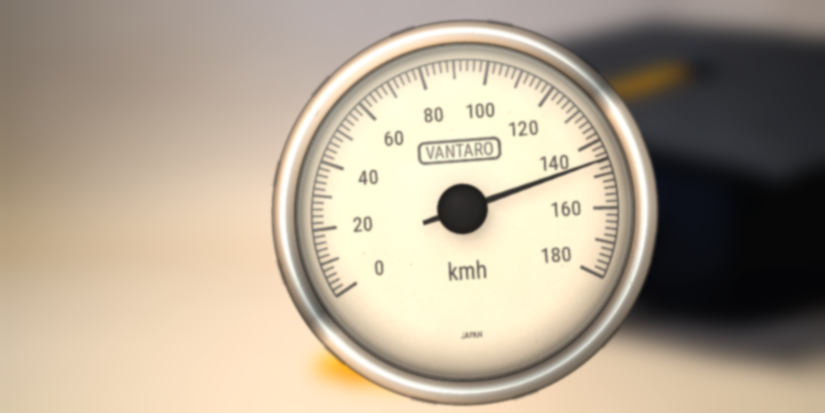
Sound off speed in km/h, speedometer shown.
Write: 146 km/h
